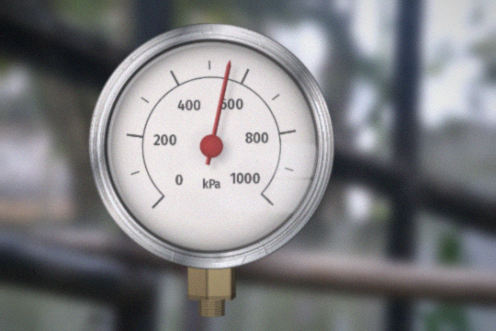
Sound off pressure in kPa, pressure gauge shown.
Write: 550 kPa
